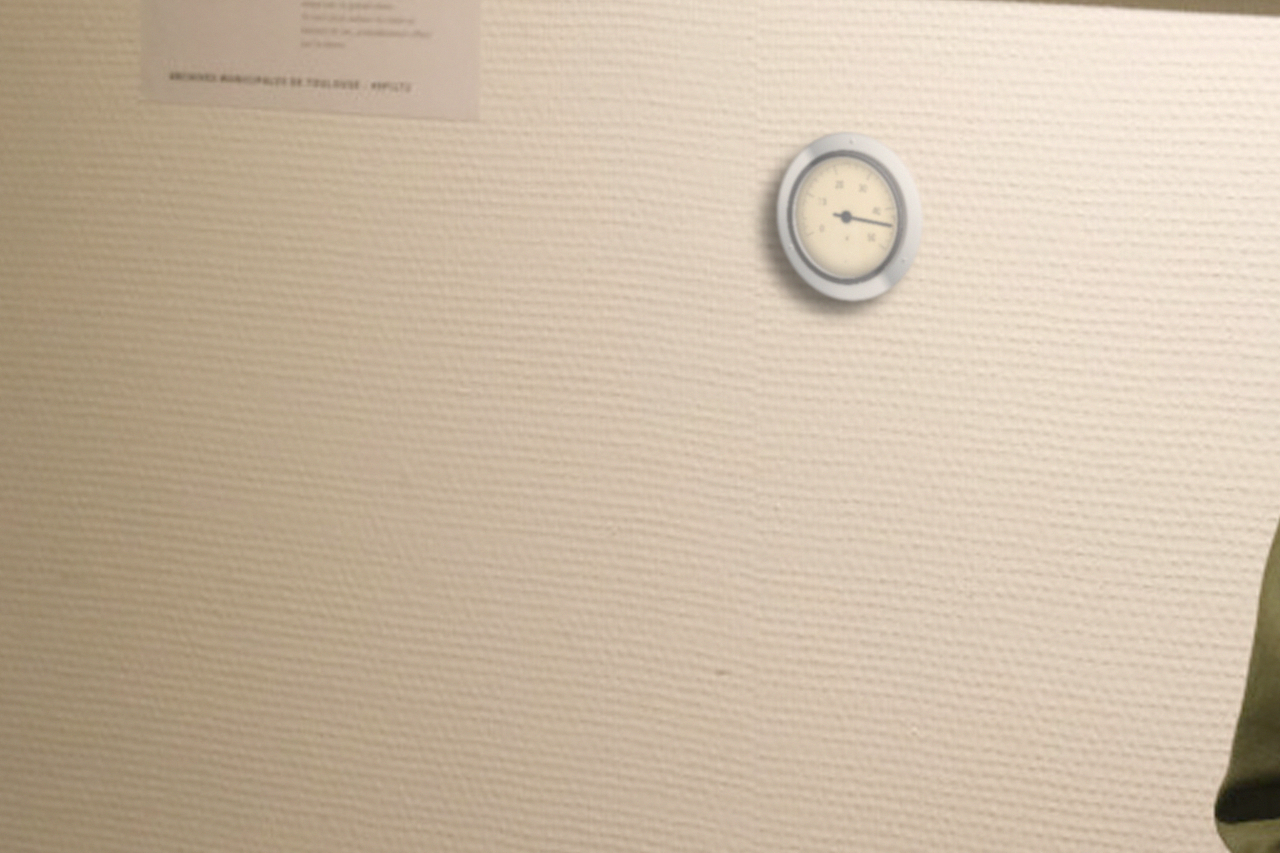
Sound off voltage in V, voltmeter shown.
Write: 44 V
